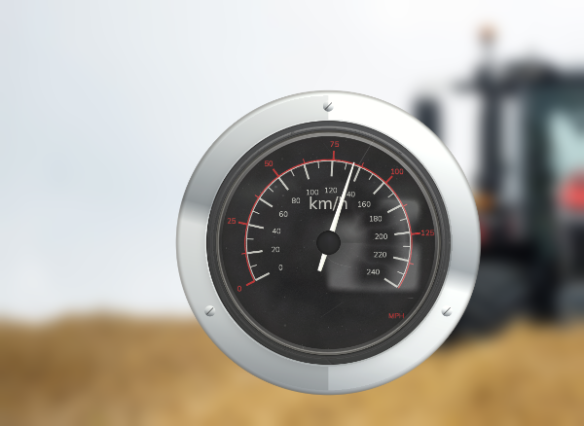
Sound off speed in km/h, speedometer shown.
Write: 135 km/h
